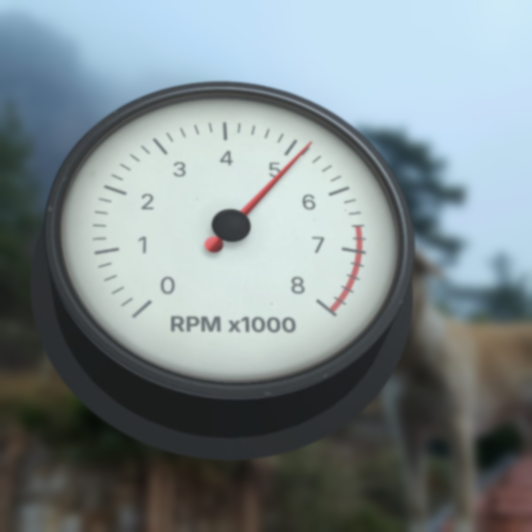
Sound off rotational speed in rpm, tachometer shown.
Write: 5200 rpm
